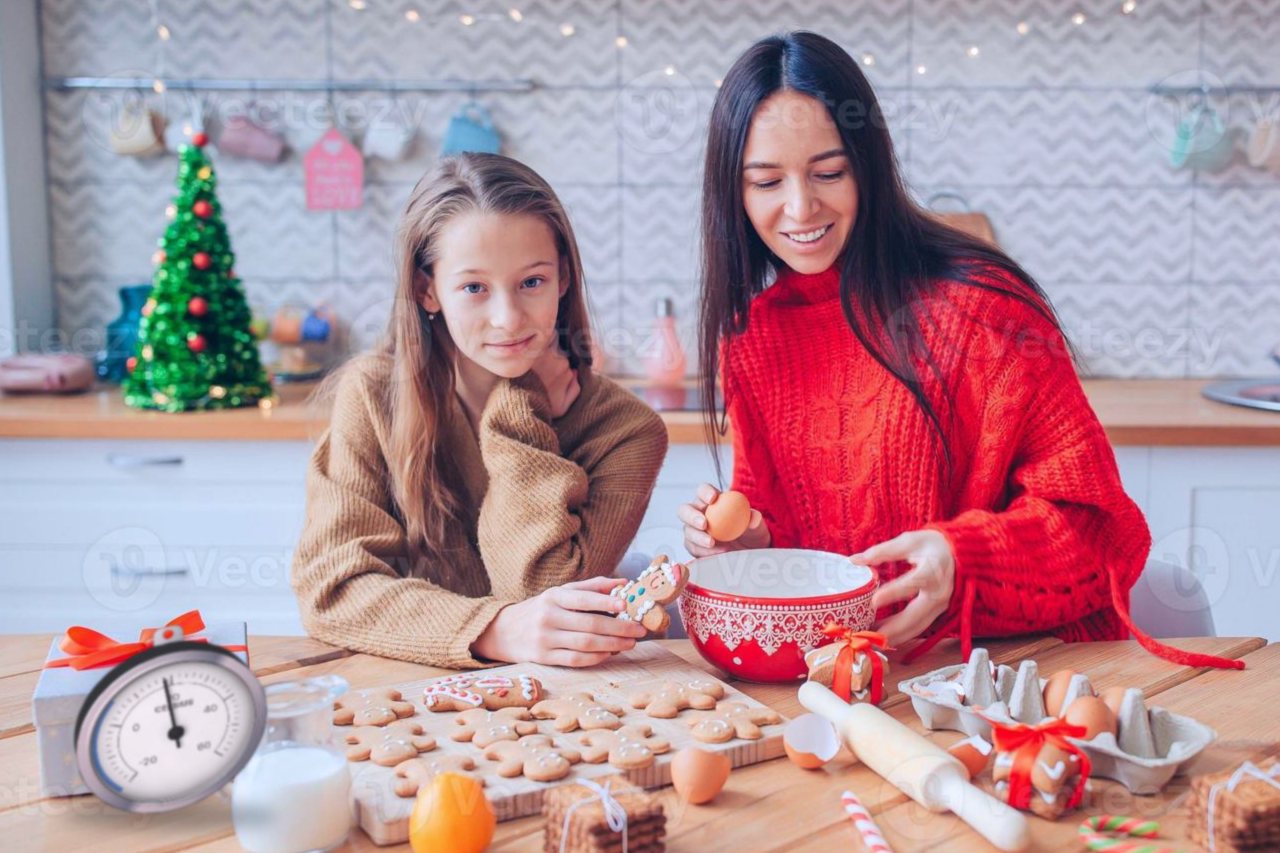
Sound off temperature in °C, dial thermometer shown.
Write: 18 °C
